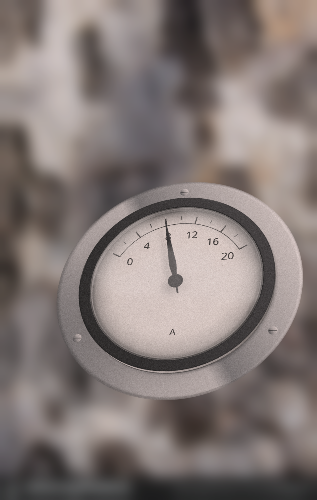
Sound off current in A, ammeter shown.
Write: 8 A
